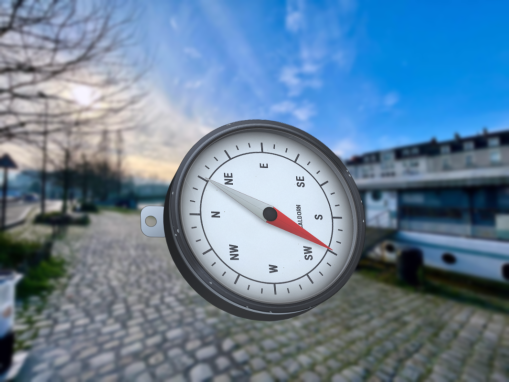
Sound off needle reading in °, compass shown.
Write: 210 °
